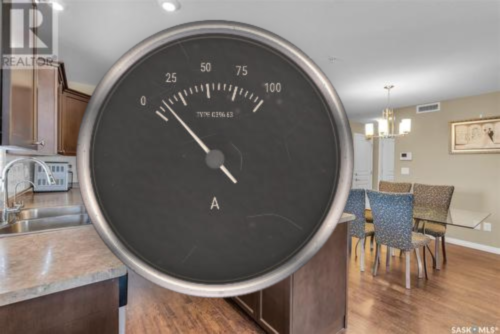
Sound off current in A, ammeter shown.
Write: 10 A
